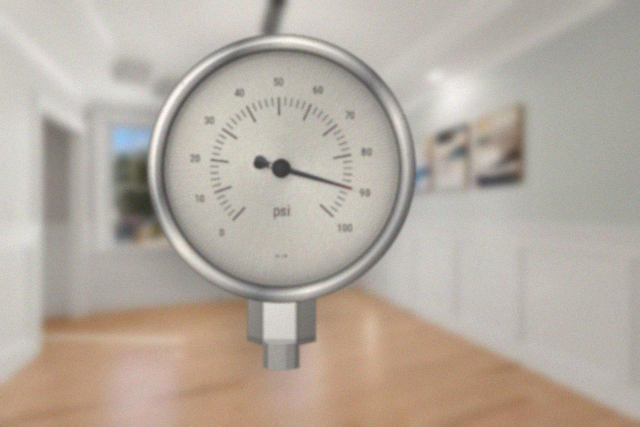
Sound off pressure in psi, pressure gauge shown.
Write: 90 psi
